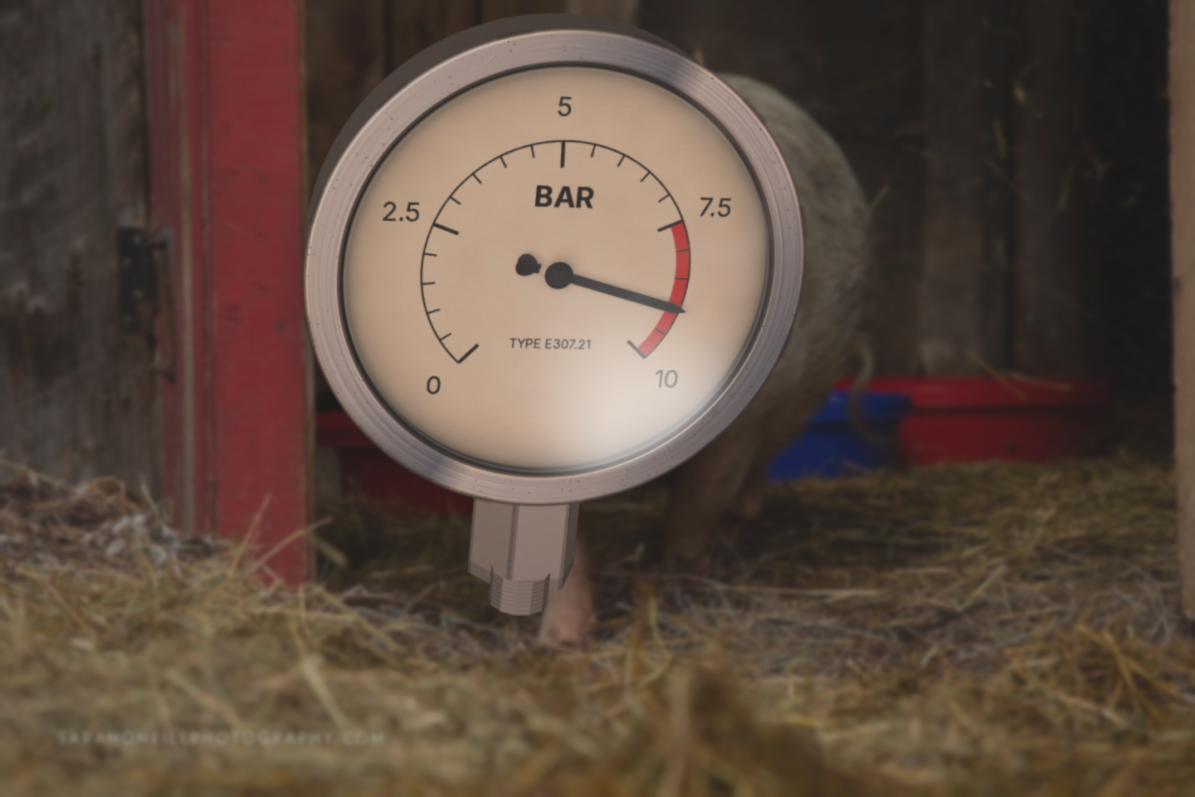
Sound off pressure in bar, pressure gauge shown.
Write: 9 bar
